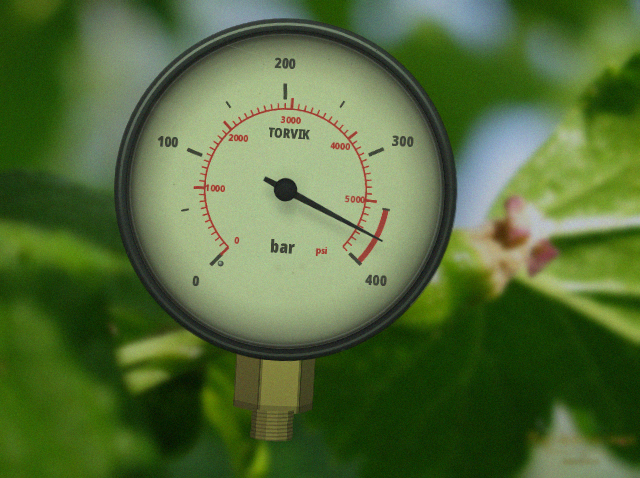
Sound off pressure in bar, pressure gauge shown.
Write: 375 bar
